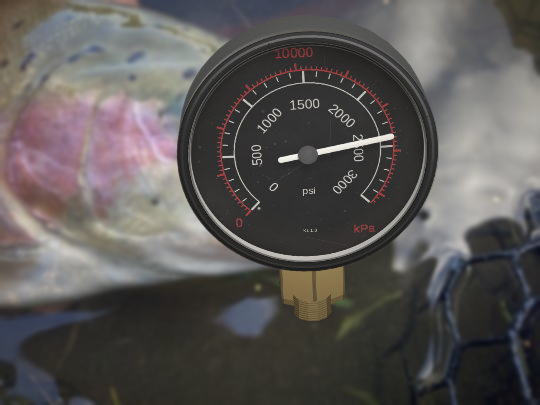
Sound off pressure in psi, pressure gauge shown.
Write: 2400 psi
